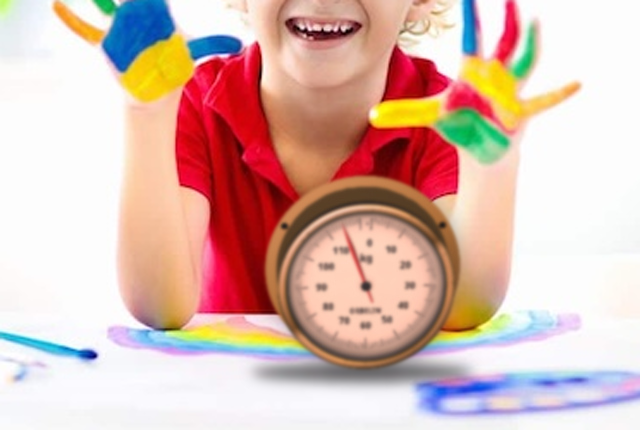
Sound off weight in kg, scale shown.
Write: 115 kg
